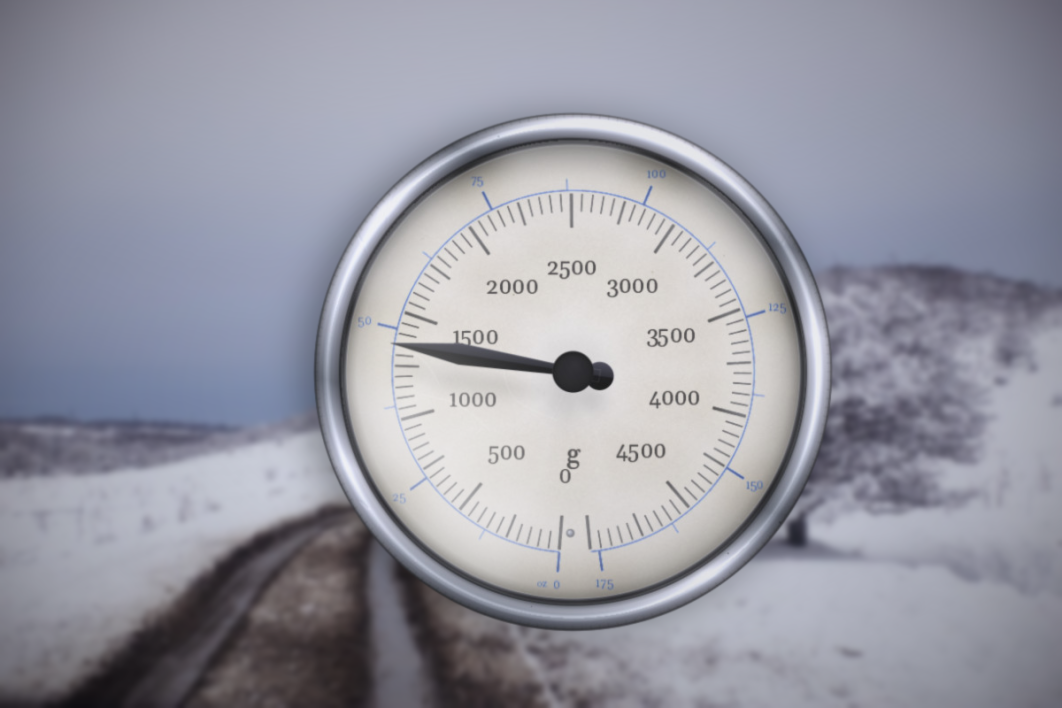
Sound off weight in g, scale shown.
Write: 1350 g
